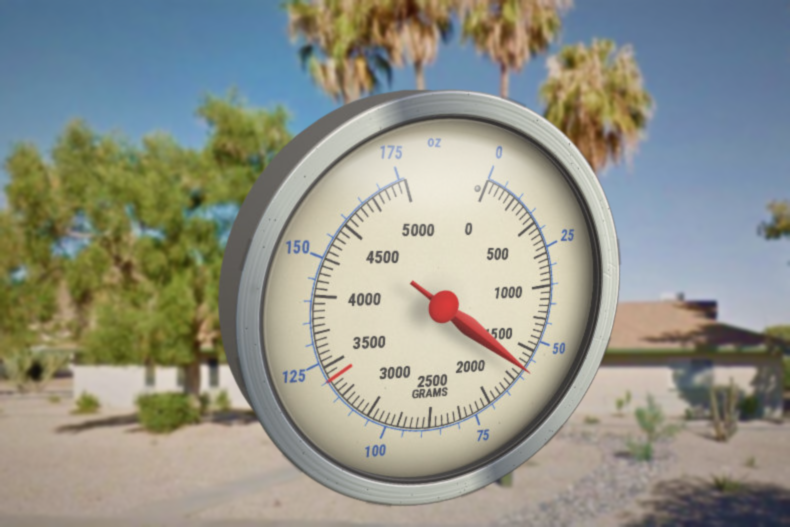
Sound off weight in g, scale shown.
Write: 1650 g
